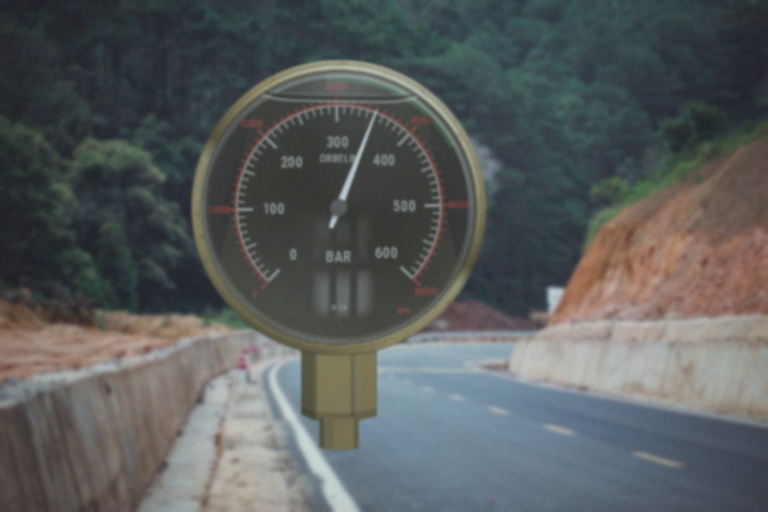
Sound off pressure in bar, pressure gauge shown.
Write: 350 bar
